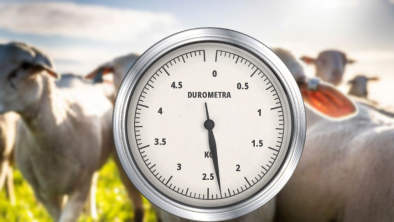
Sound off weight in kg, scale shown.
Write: 2.35 kg
